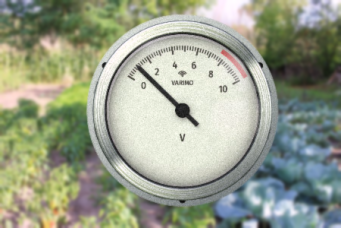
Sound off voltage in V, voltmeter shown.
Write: 1 V
